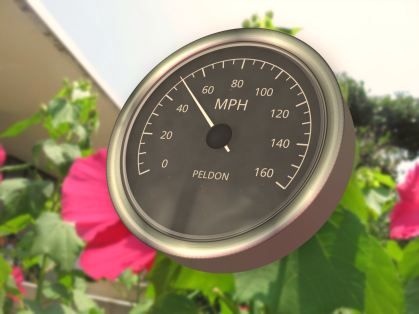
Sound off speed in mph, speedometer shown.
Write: 50 mph
